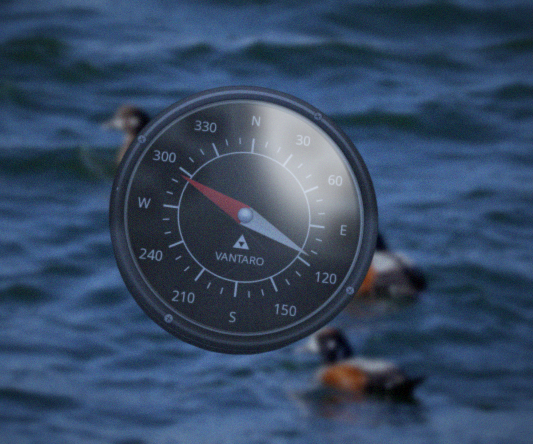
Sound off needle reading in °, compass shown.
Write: 295 °
